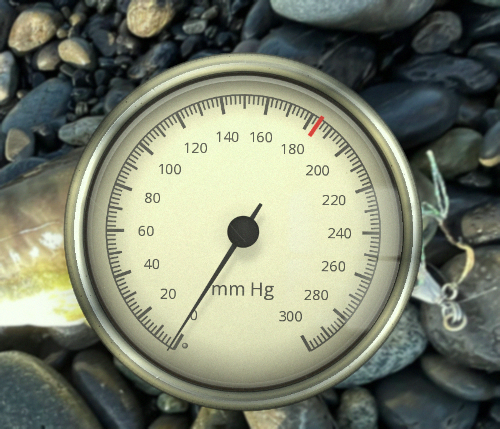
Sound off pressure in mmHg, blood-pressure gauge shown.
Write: 2 mmHg
